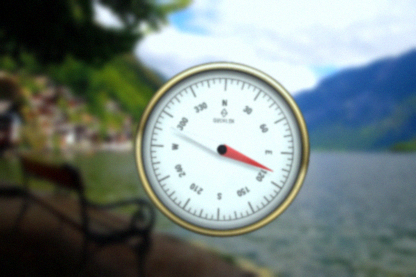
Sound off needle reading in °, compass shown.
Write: 110 °
